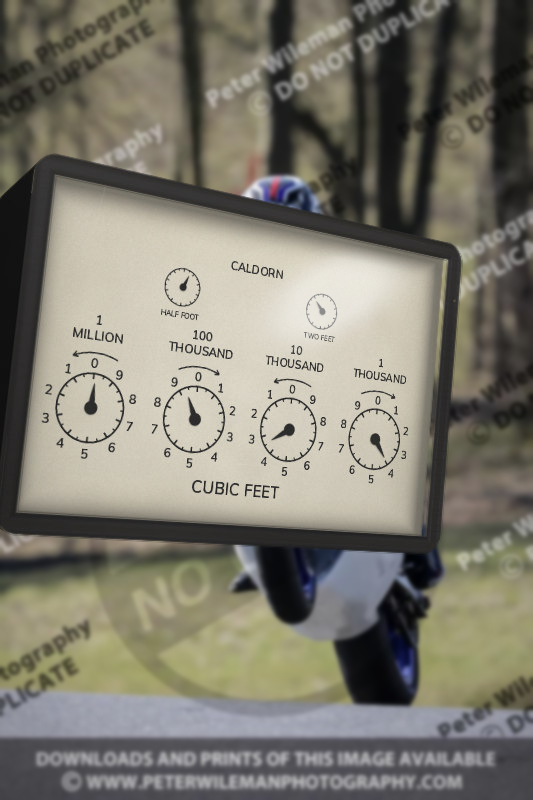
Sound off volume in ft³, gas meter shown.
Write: 993400 ft³
